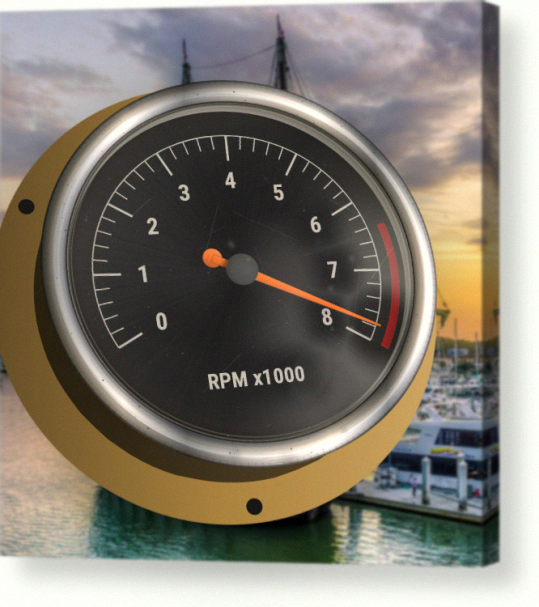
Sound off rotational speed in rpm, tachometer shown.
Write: 7800 rpm
